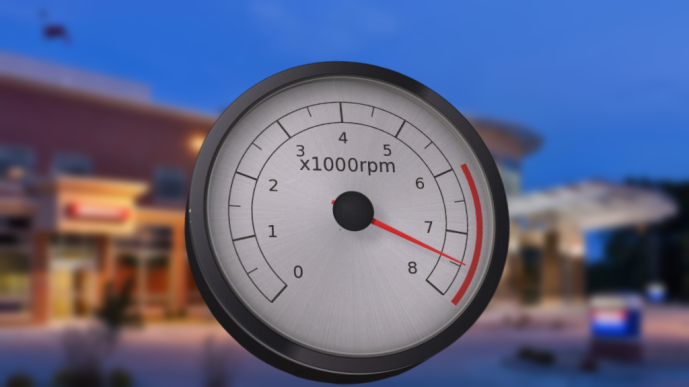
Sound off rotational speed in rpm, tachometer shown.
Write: 7500 rpm
